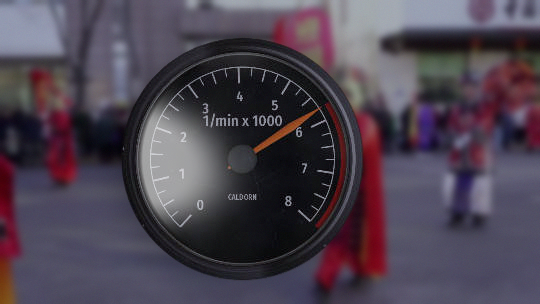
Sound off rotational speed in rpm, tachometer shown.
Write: 5750 rpm
